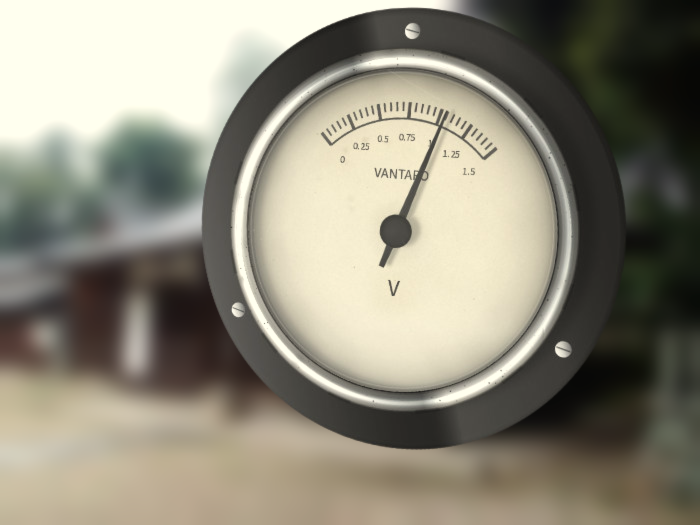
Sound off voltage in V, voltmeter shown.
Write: 1.05 V
